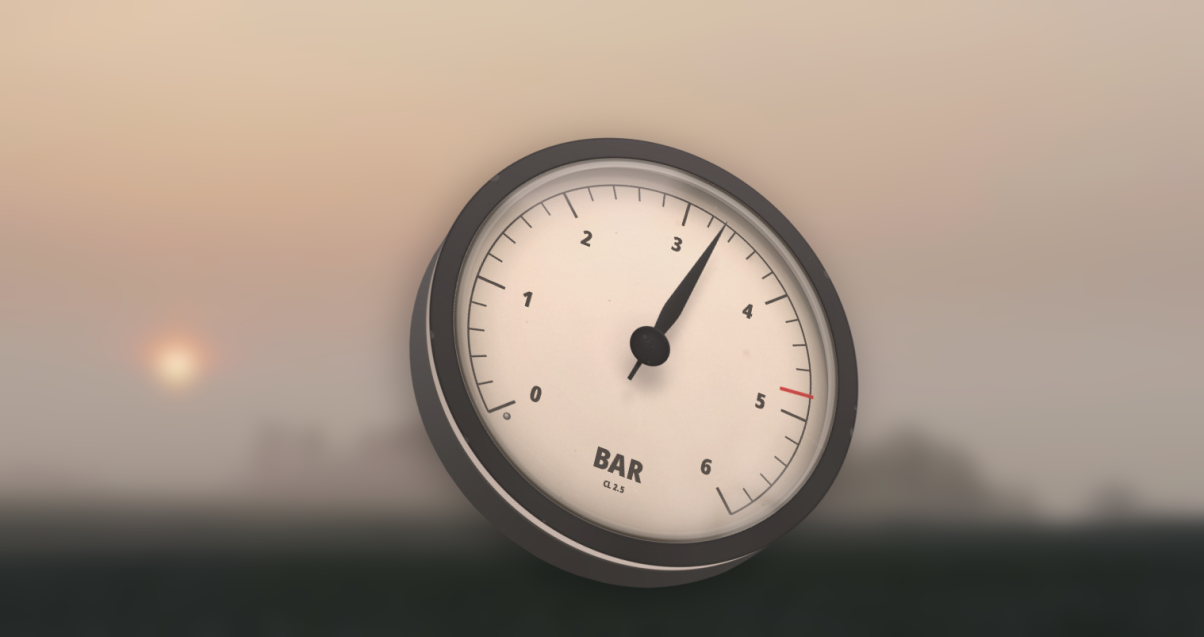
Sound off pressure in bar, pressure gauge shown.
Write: 3.3 bar
